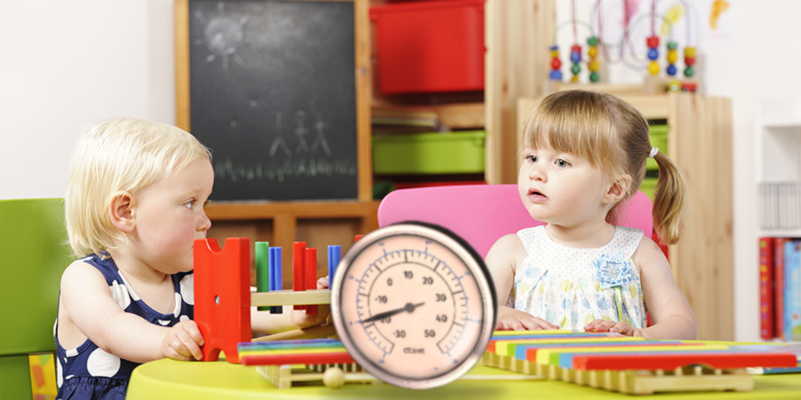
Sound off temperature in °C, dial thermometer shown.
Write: -18 °C
